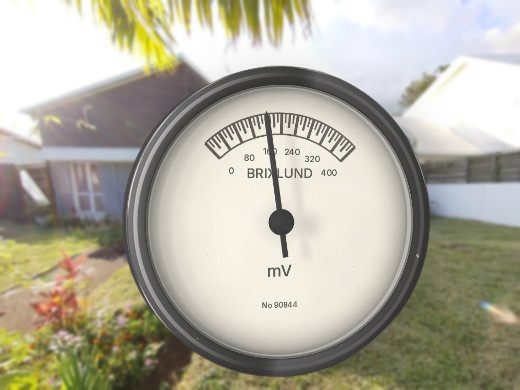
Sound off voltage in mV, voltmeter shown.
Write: 160 mV
